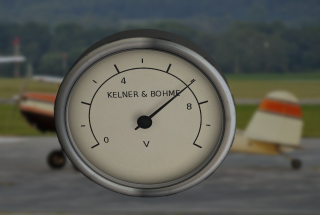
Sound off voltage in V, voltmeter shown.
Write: 7 V
